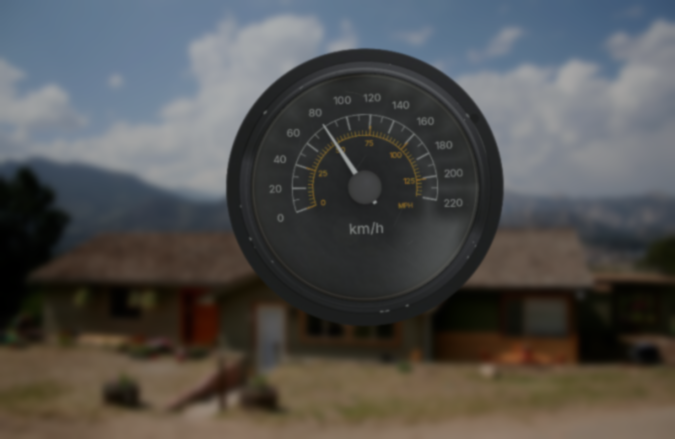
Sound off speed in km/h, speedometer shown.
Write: 80 km/h
